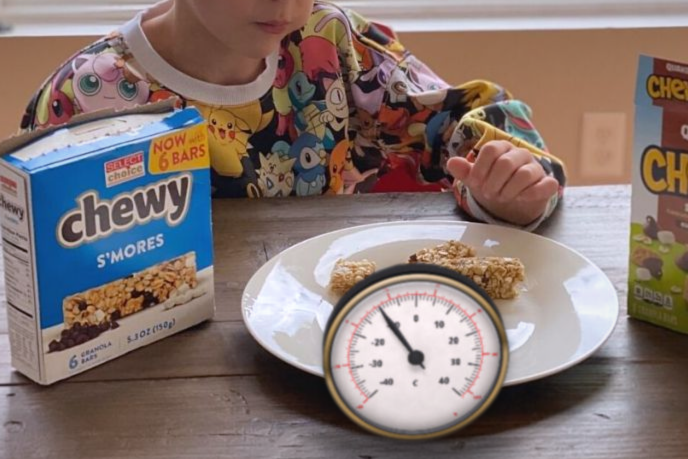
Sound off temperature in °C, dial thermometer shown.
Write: -10 °C
